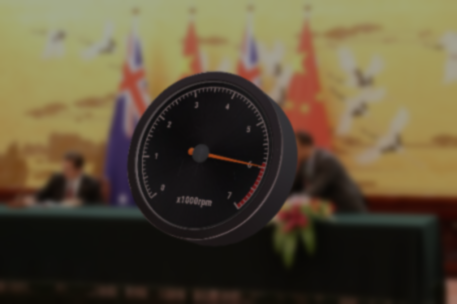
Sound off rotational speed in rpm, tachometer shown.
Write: 6000 rpm
